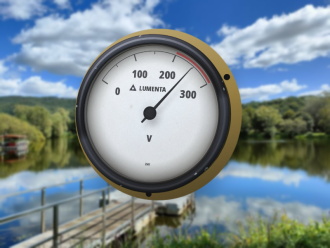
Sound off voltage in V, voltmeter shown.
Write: 250 V
